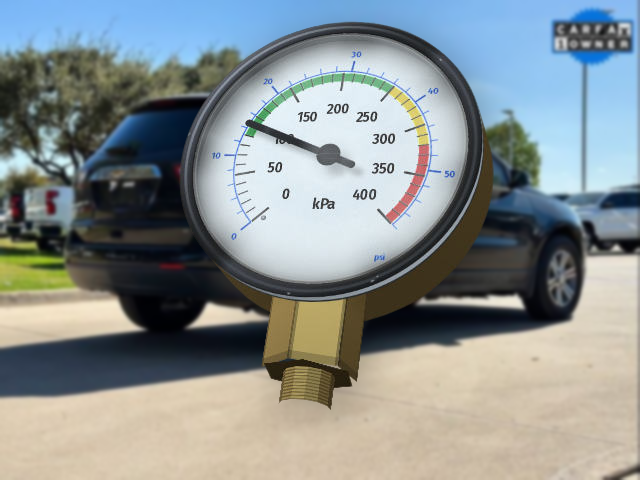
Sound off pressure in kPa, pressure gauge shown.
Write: 100 kPa
